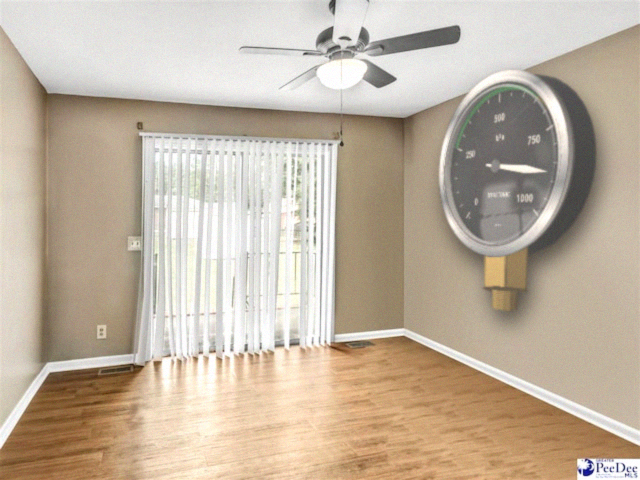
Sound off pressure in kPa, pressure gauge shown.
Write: 875 kPa
